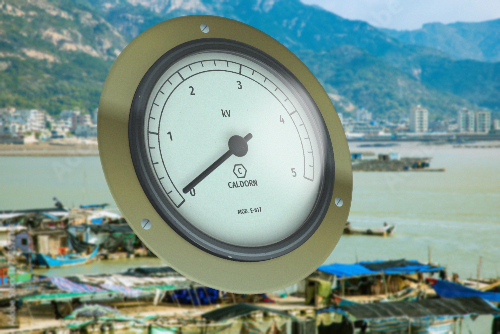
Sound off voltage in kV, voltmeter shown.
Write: 0.1 kV
